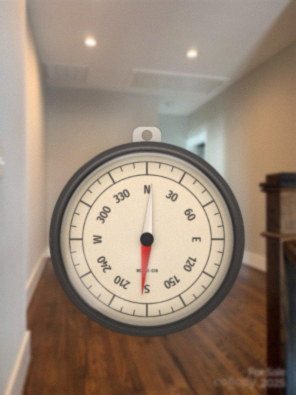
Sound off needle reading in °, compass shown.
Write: 185 °
